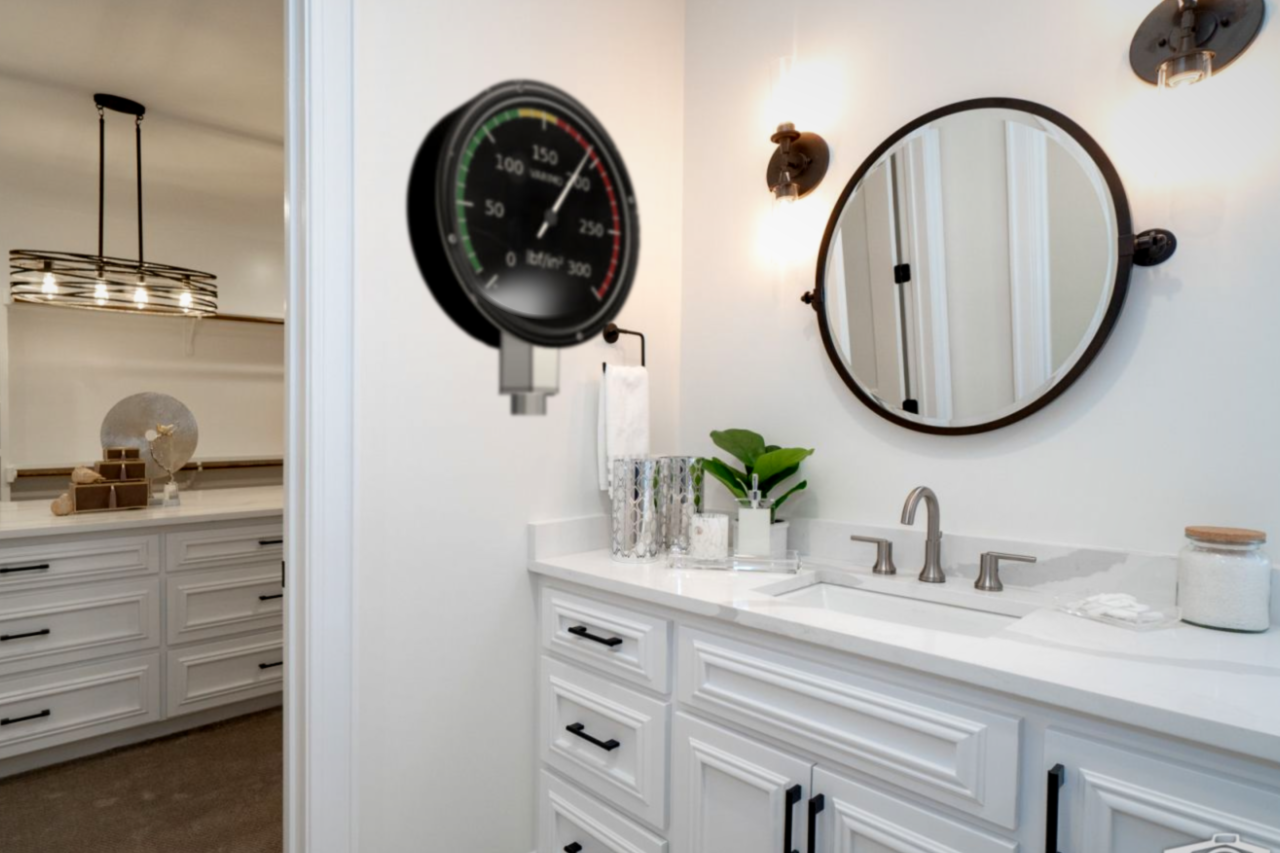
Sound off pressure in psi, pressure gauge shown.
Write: 190 psi
